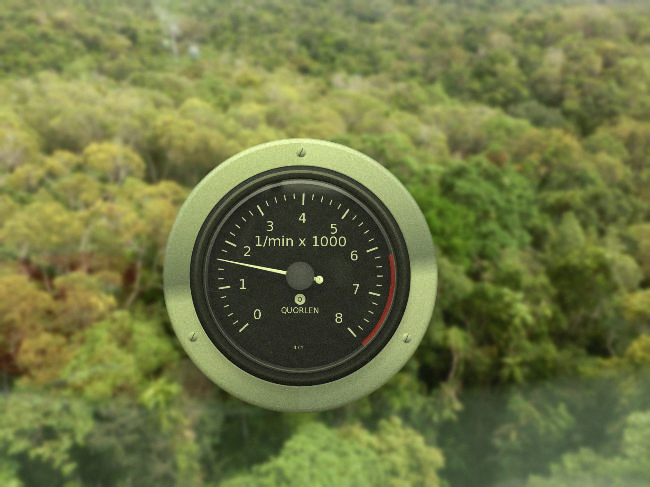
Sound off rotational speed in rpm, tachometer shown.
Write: 1600 rpm
